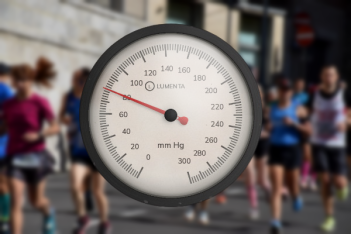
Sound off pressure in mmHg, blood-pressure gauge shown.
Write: 80 mmHg
